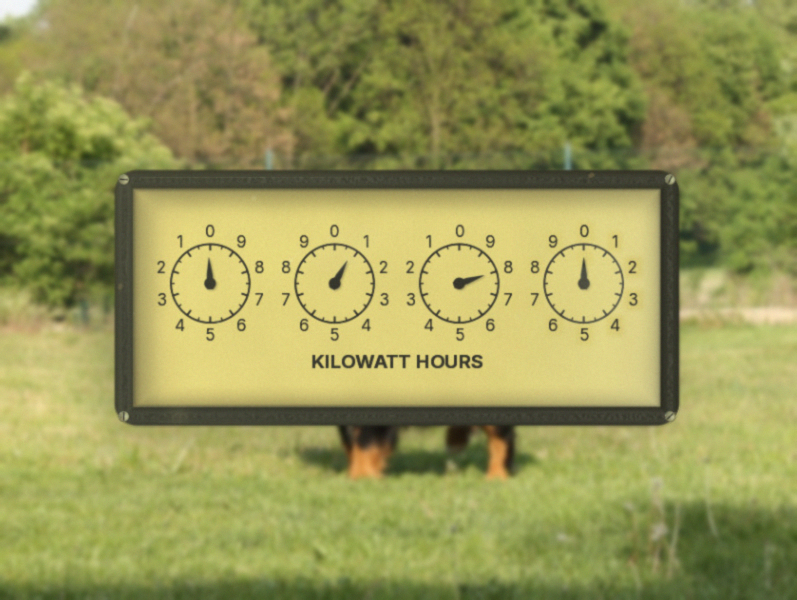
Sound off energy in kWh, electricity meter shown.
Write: 80 kWh
